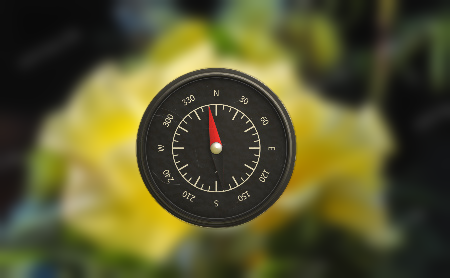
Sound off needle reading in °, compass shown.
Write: 350 °
